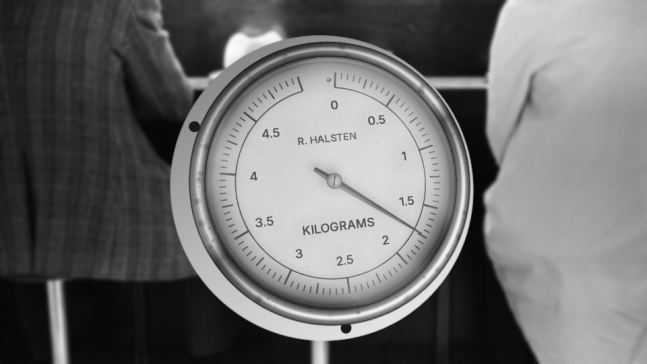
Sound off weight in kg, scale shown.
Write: 1.75 kg
